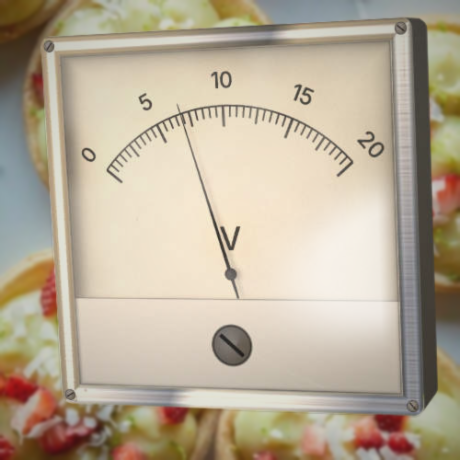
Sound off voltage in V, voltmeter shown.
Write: 7 V
